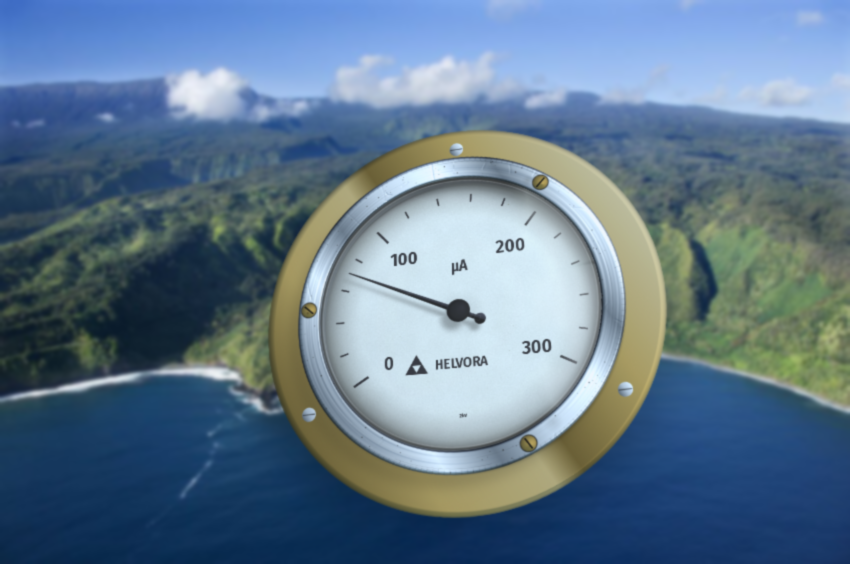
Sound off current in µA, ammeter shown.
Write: 70 µA
